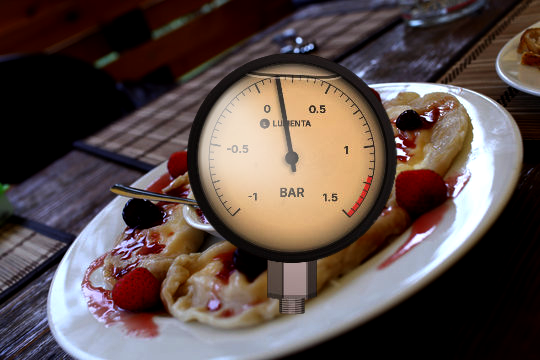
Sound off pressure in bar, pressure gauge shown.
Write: 0.15 bar
